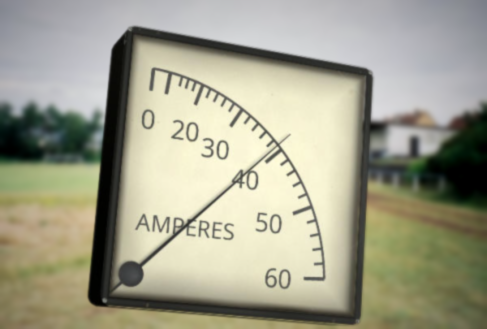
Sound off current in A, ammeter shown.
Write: 39 A
